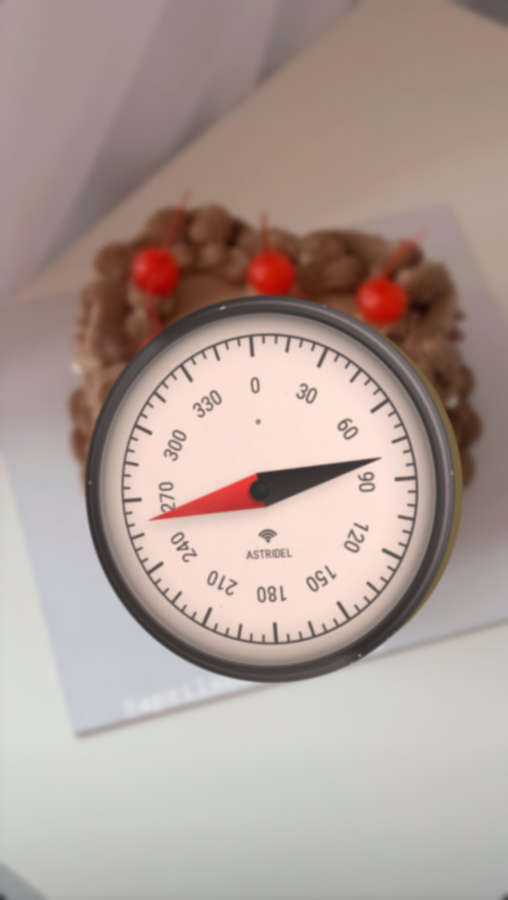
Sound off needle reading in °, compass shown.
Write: 260 °
